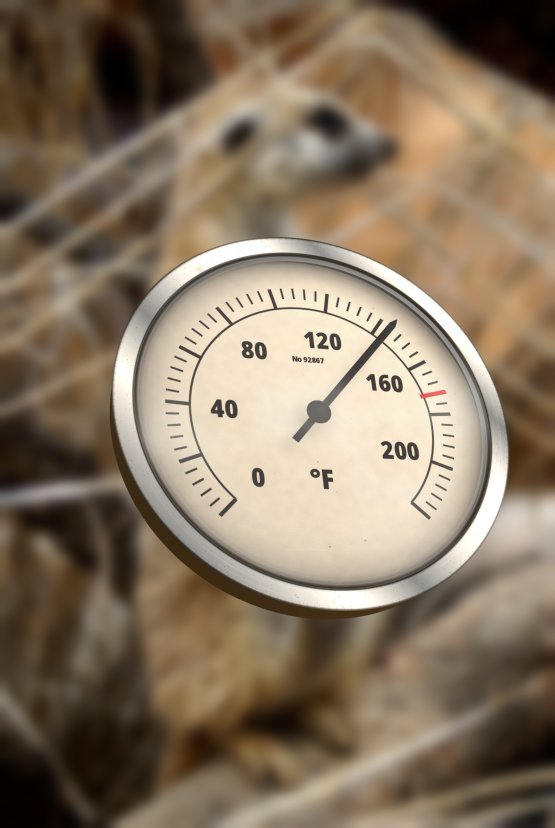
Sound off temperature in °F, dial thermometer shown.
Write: 144 °F
